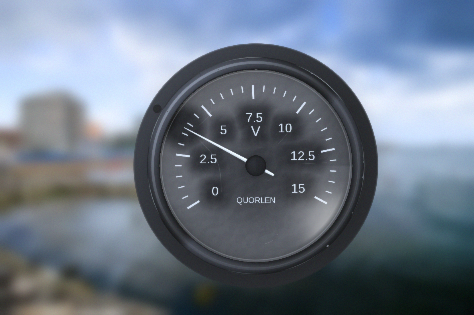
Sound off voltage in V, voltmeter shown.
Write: 3.75 V
